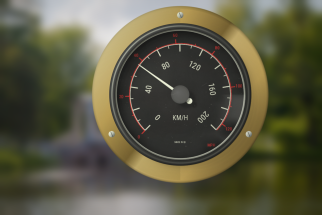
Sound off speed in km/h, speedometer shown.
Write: 60 km/h
